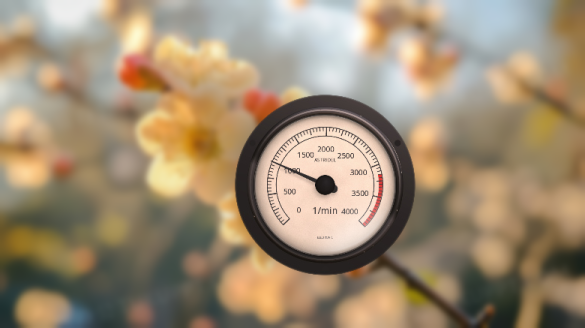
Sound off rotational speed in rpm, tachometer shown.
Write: 1000 rpm
